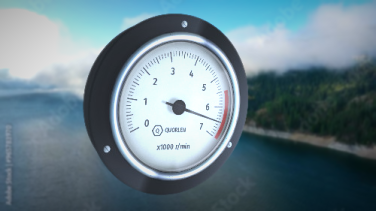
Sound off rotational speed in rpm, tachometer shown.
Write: 6500 rpm
